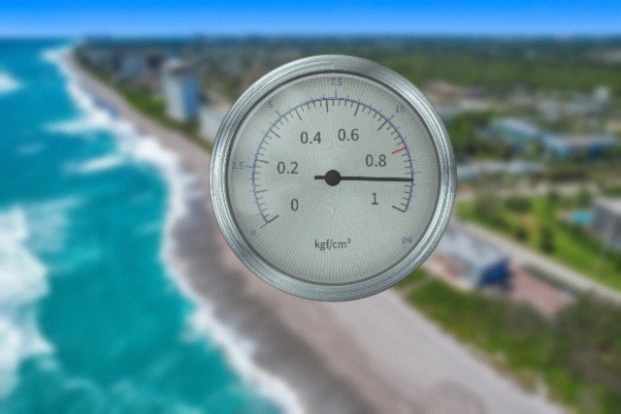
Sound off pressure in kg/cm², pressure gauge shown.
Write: 0.9 kg/cm²
